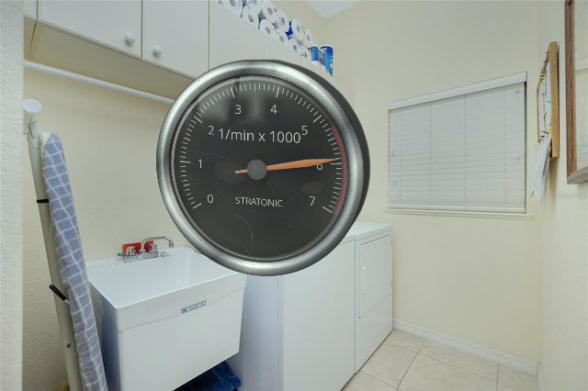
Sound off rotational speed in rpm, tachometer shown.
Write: 5900 rpm
